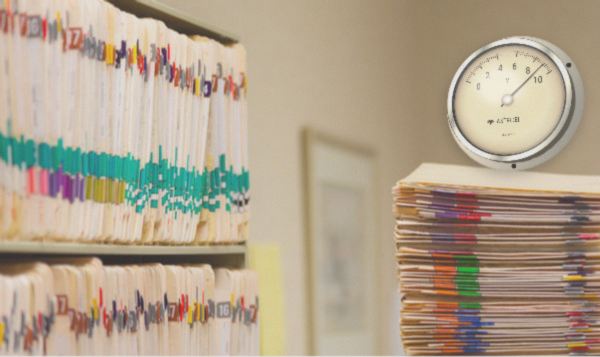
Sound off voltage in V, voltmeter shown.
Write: 9 V
